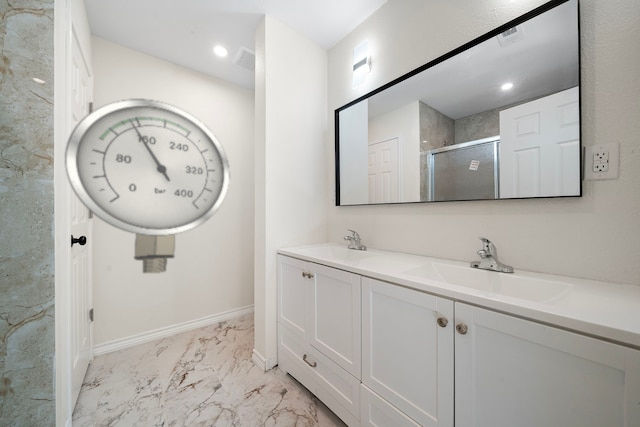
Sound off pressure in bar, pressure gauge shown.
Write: 150 bar
